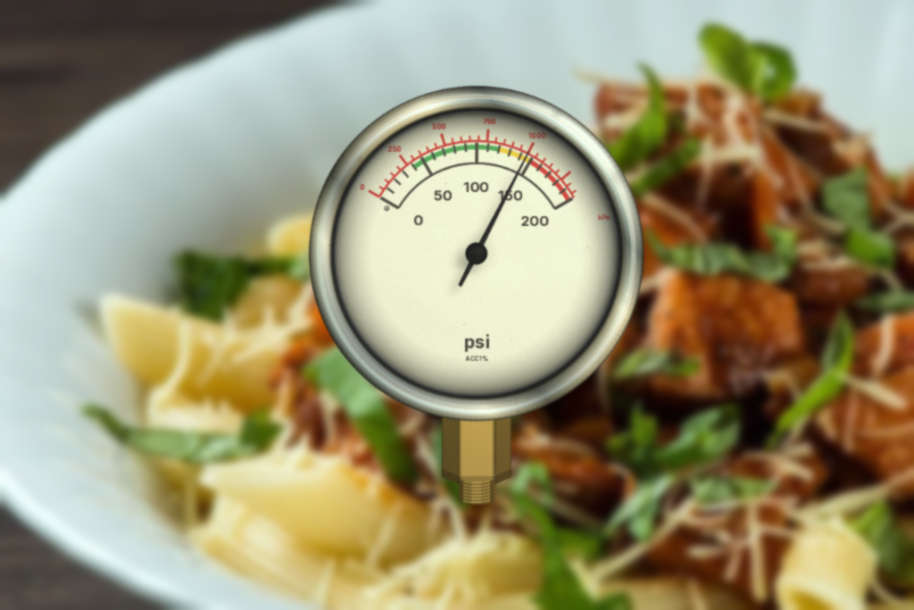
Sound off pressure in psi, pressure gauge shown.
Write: 145 psi
